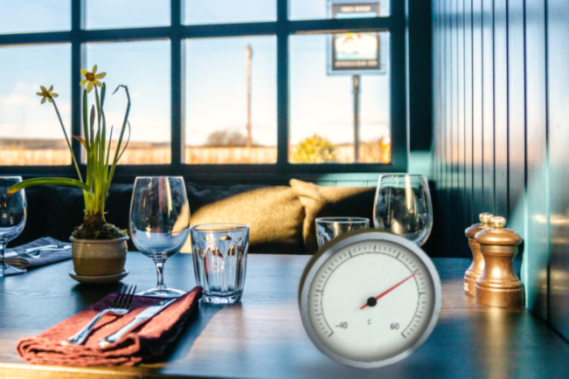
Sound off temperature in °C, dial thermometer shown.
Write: 30 °C
